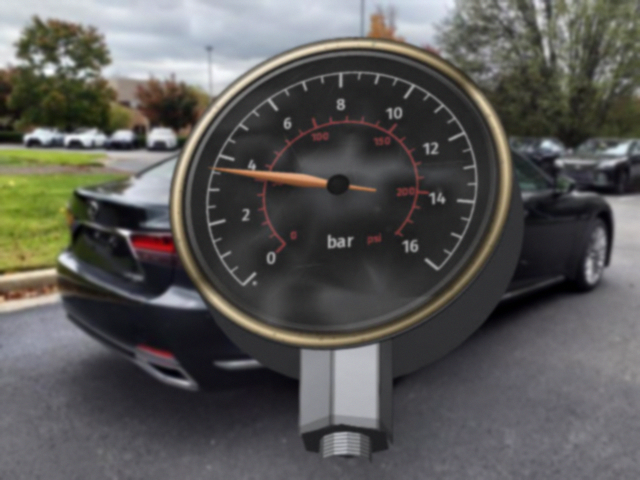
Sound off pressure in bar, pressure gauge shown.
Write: 3.5 bar
